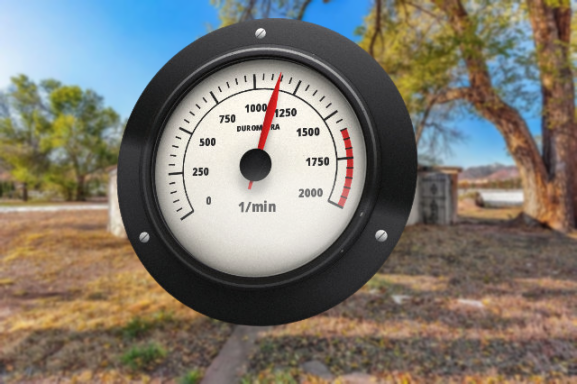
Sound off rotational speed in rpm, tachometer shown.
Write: 1150 rpm
